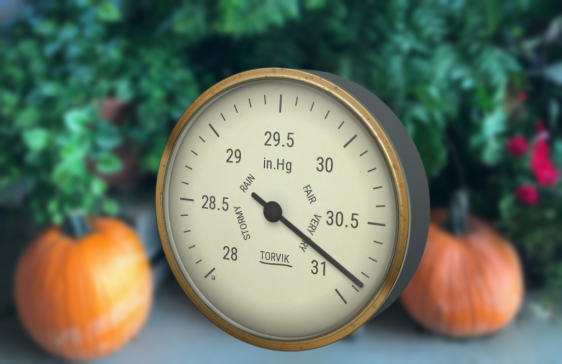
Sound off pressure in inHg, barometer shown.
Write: 30.85 inHg
